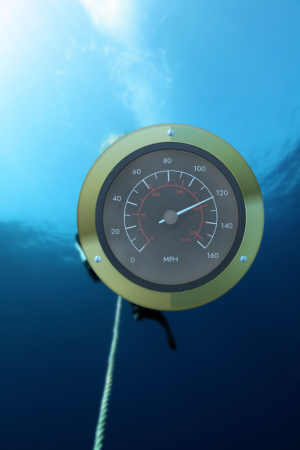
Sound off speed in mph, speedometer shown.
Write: 120 mph
